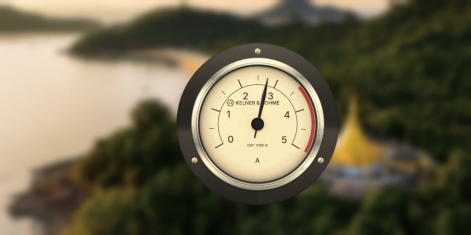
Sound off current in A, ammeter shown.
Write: 2.75 A
